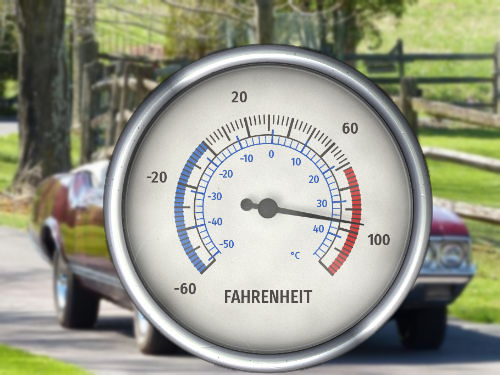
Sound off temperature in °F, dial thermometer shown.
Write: 96 °F
